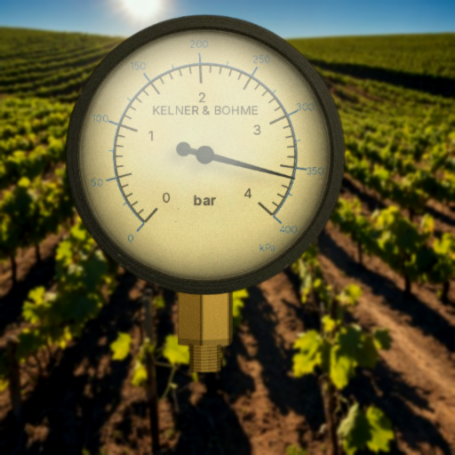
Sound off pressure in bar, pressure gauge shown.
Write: 3.6 bar
